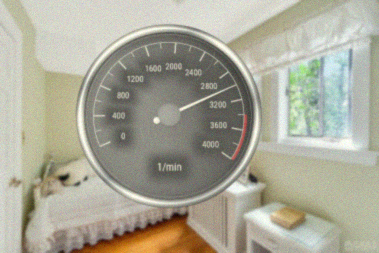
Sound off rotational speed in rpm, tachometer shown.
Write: 3000 rpm
